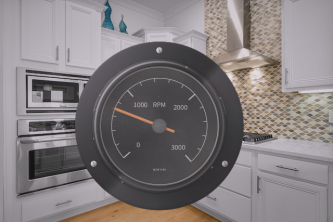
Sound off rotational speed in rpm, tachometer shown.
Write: 700 rpm
